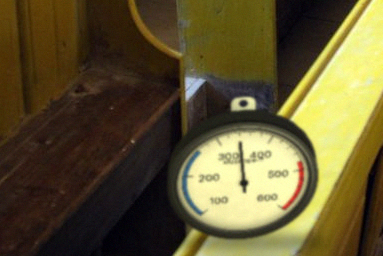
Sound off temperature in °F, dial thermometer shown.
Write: 340 °F
